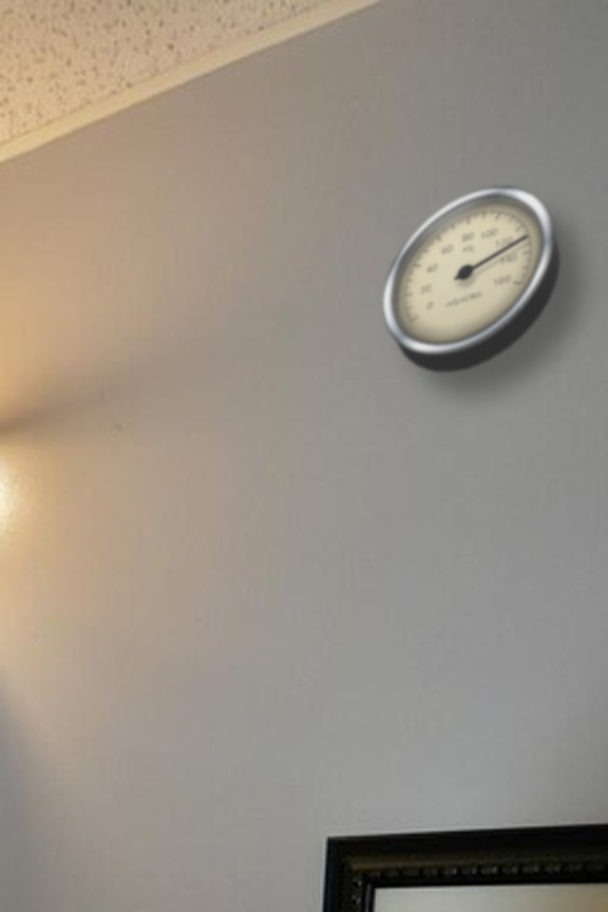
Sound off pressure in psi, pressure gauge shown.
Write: 130 psi
